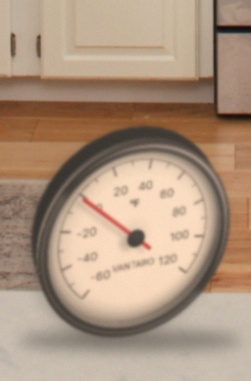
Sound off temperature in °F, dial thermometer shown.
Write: 0 °F
